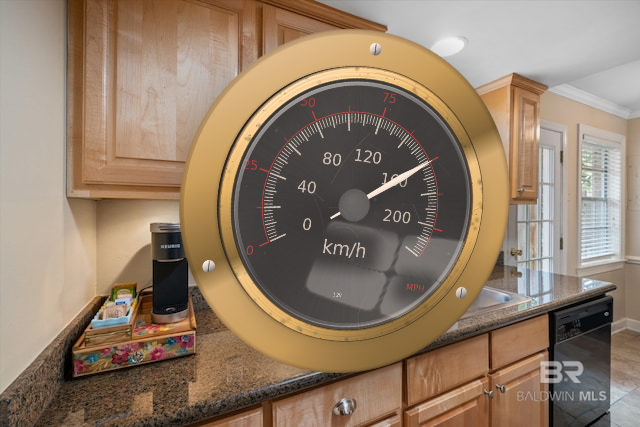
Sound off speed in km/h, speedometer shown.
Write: 160 km/h
